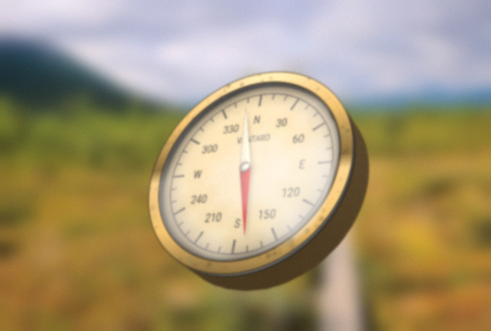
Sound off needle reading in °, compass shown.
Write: 170 °
